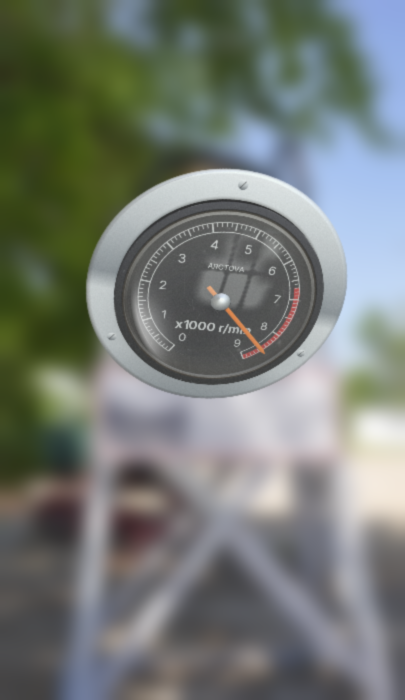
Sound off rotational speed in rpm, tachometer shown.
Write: 8500 rpm
